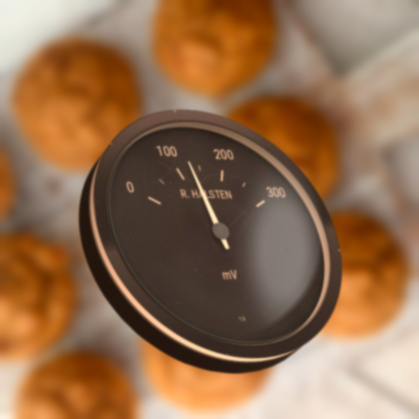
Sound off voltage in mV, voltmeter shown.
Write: 125 mV
